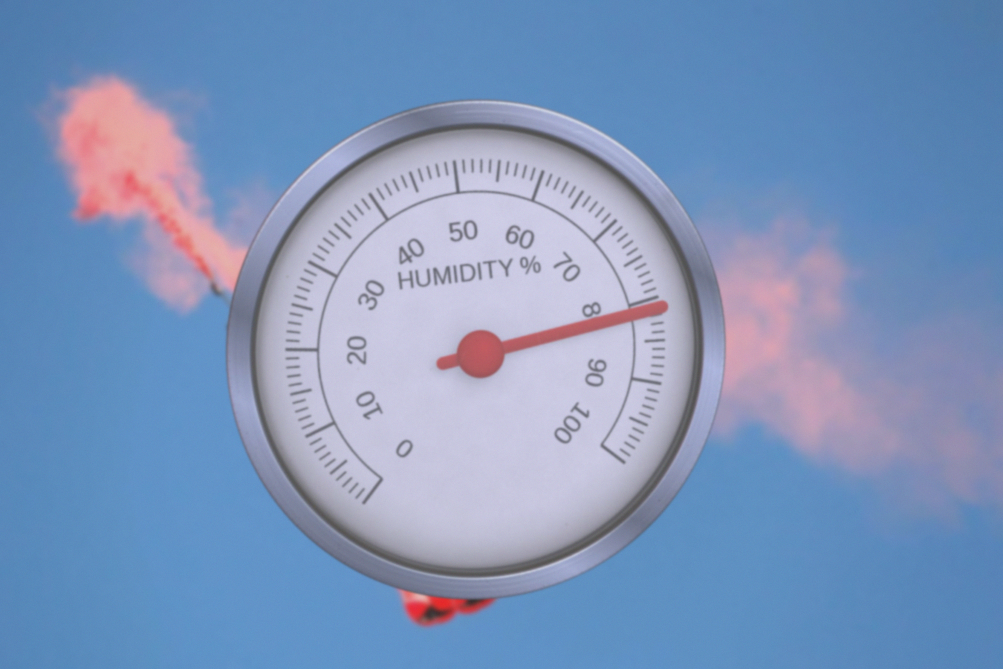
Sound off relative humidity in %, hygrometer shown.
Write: 81 %
